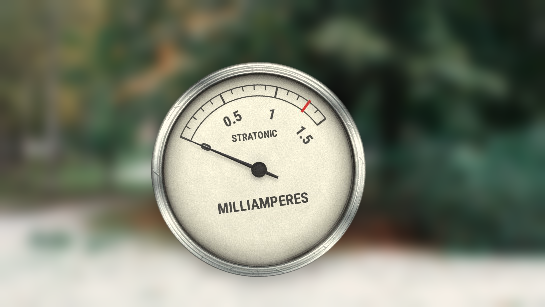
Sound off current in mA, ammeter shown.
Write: 0 mA
